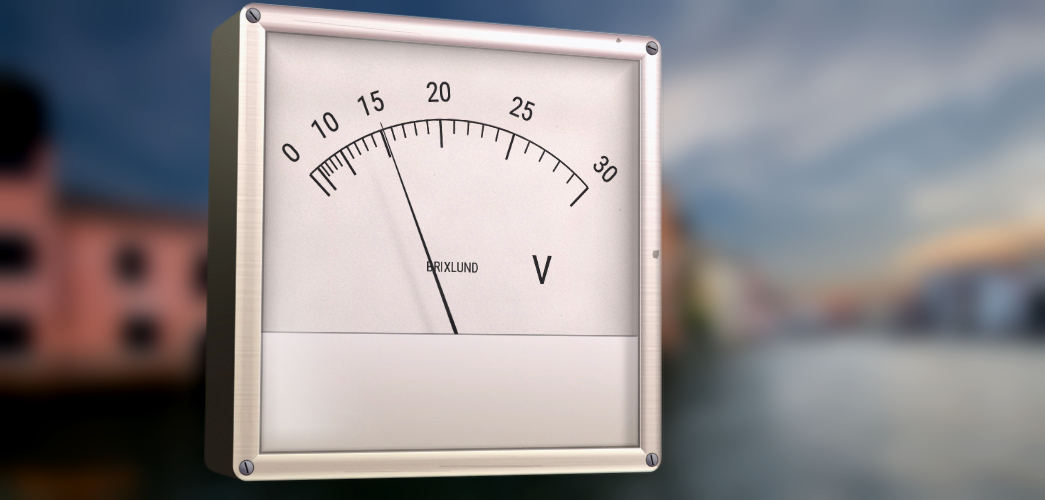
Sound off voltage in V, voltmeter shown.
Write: 15 V
